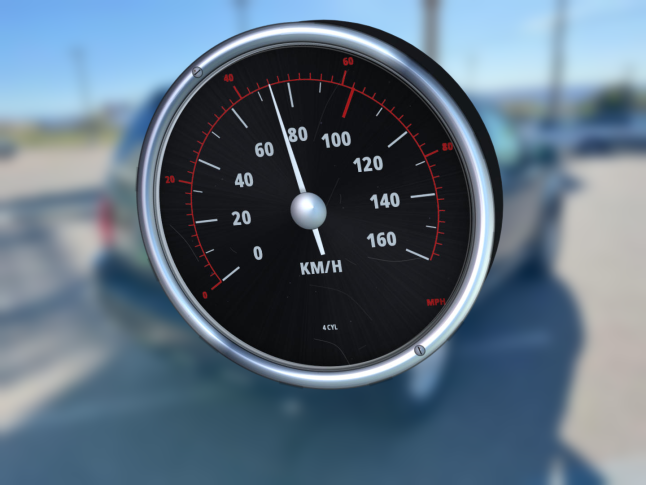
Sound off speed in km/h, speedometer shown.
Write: 75 km/h
